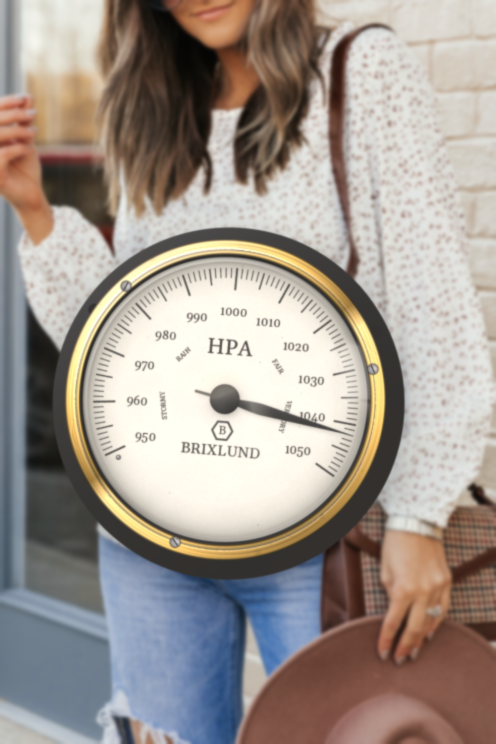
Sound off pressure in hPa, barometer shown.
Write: 1042 hPa
